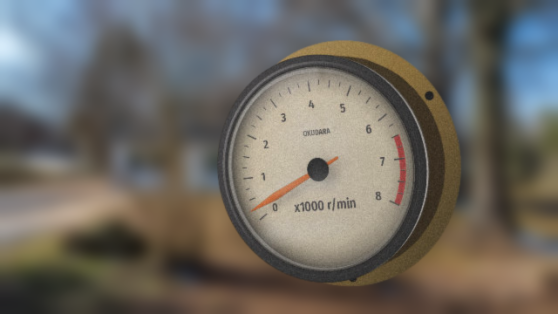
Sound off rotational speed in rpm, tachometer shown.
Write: 250 rpm
